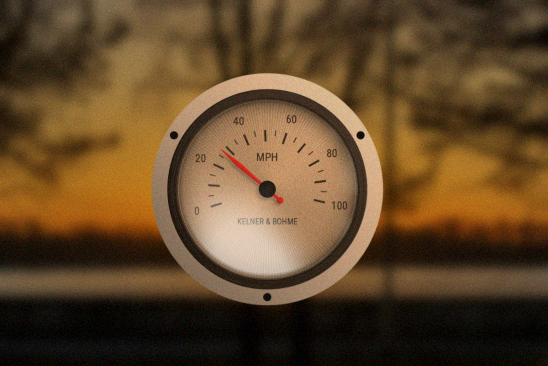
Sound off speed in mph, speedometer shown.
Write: 27.5 mph
